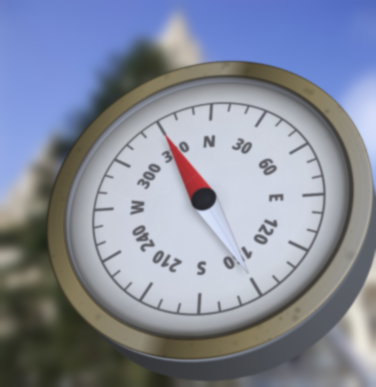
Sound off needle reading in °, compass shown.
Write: 330 °
